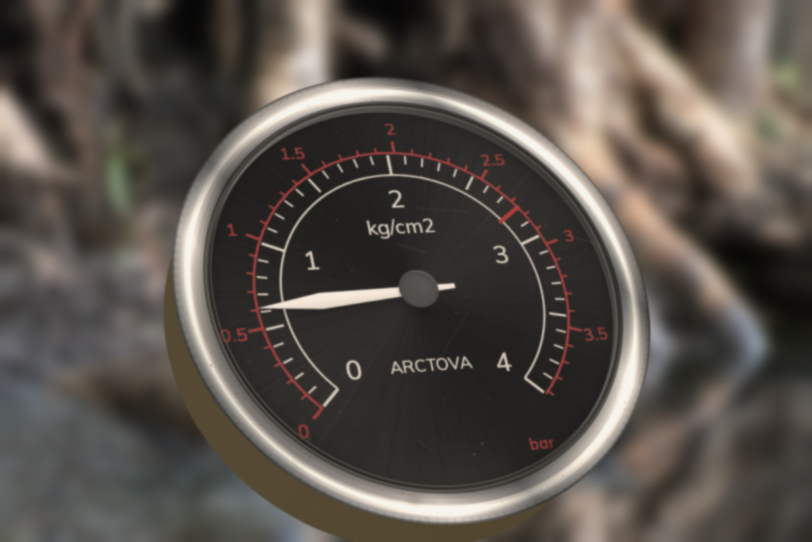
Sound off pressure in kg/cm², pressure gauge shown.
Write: 0.6 kg/cm²
